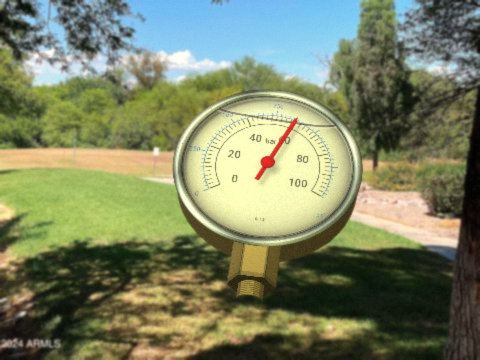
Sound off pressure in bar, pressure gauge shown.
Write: 60 bar
